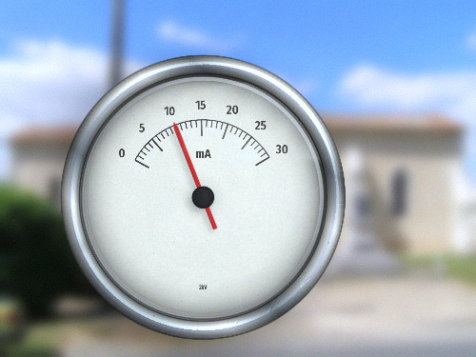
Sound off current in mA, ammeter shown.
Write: 10 mA
